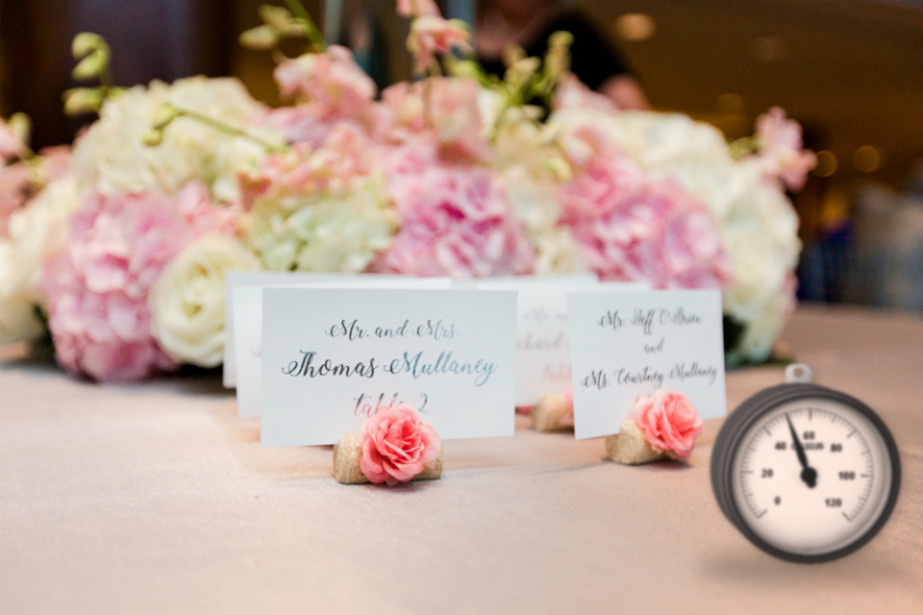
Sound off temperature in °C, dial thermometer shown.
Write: 50 °C
